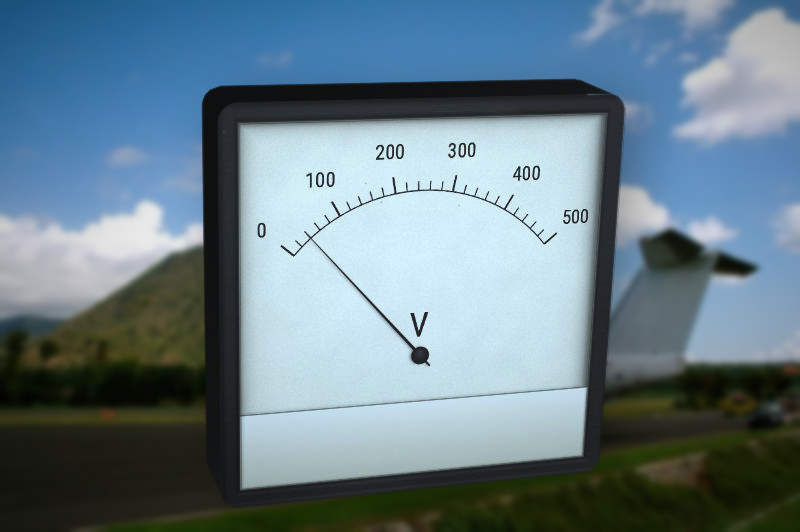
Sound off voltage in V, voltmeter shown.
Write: 40 V
